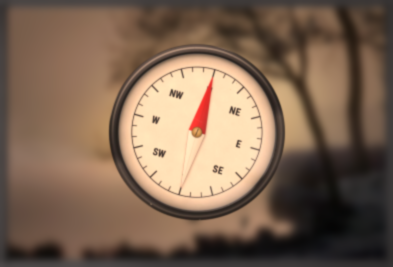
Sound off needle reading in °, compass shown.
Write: 0 °
